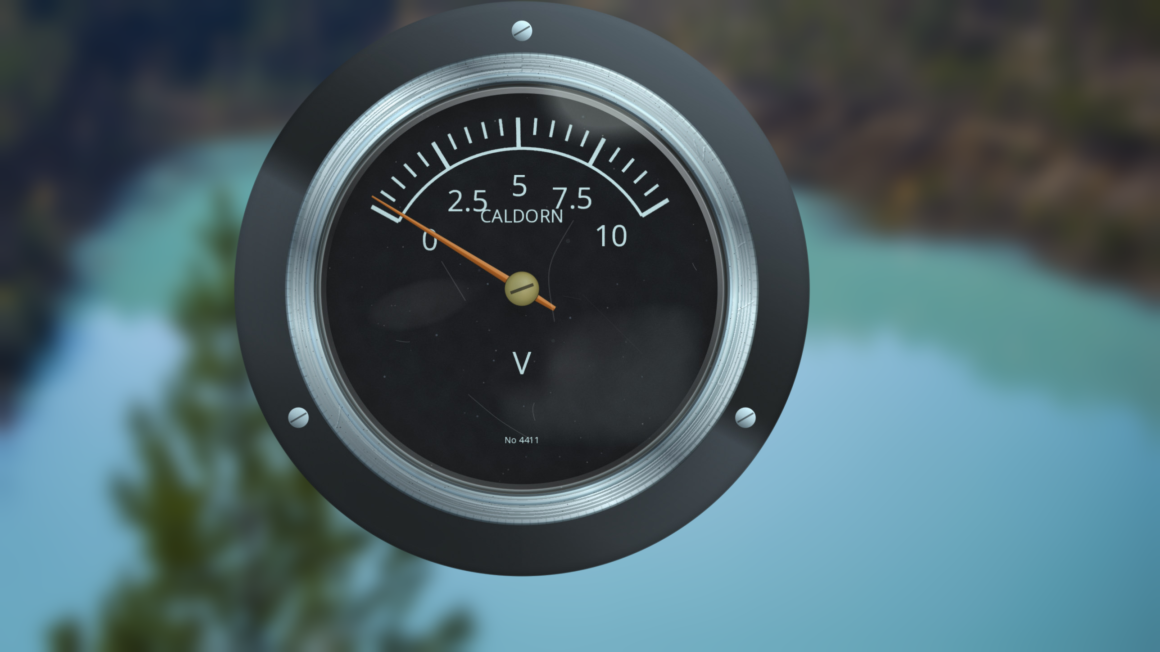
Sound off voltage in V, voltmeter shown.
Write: 0.25 V
